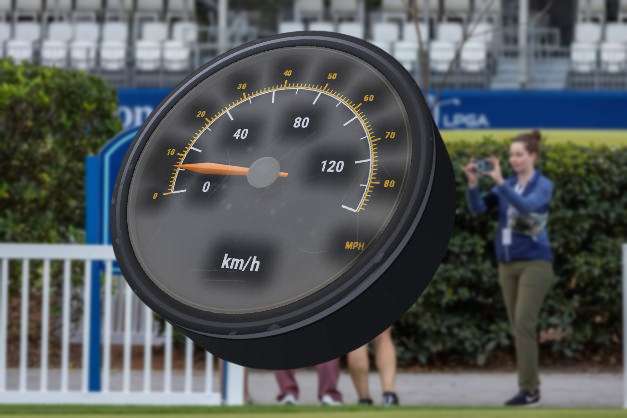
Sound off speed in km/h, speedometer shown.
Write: 10 km/h
